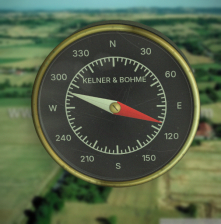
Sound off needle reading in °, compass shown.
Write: 110 °
